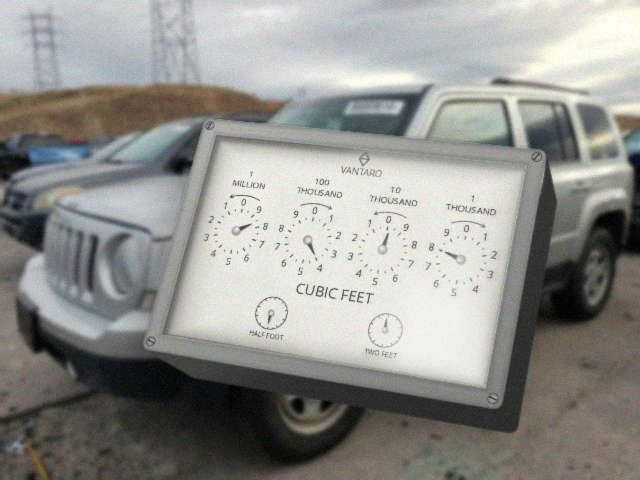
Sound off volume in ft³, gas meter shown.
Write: 839800 ft³
